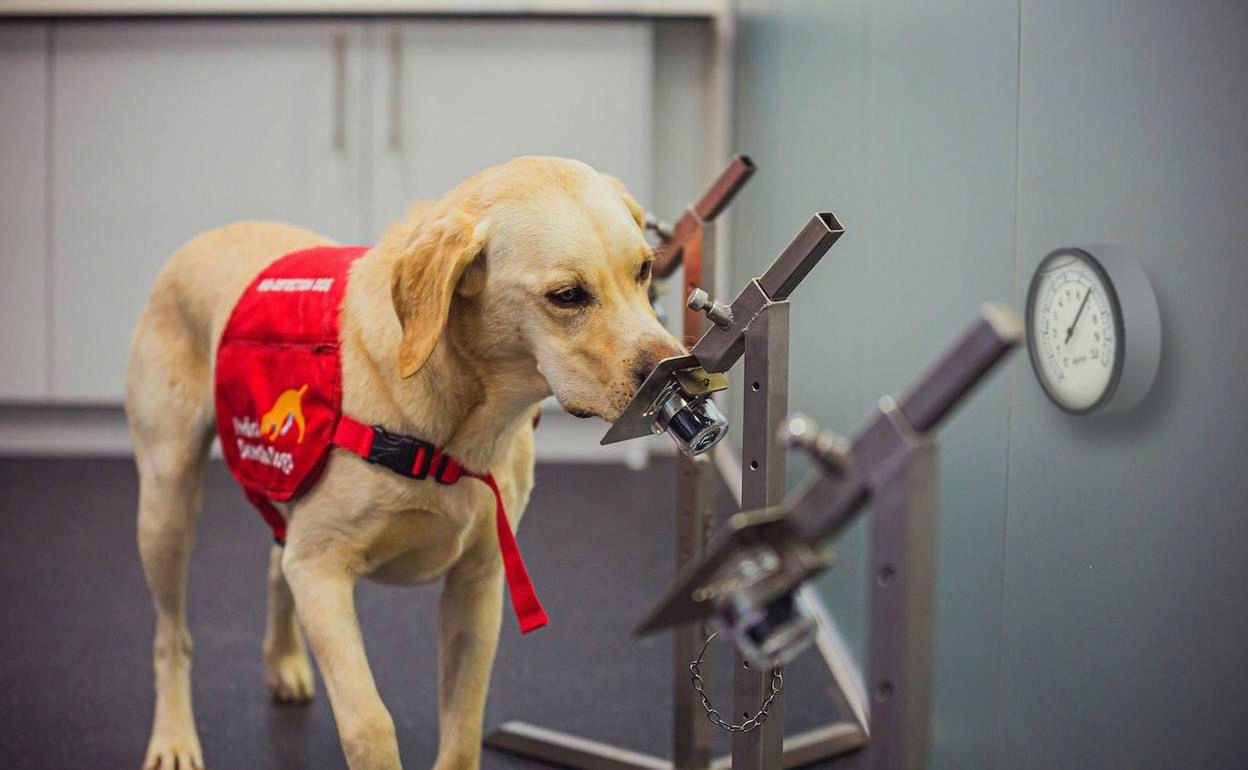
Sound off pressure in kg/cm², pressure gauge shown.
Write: 7 kg/cm²
